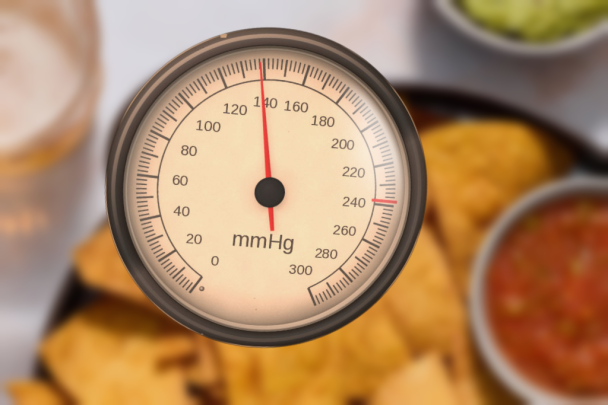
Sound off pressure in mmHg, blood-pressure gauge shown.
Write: 138 mmHg
